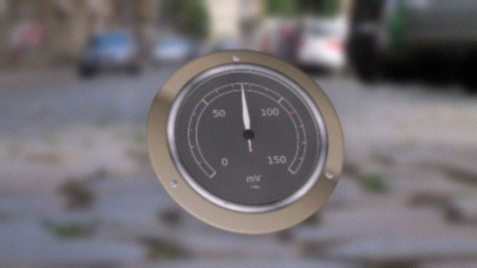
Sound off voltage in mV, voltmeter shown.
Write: 75 mV
